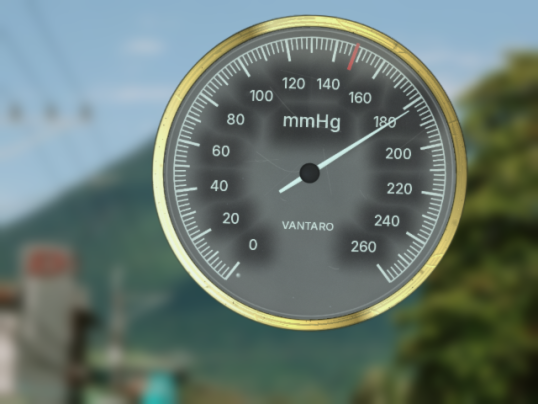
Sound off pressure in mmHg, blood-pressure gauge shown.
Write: 182 mmHg
